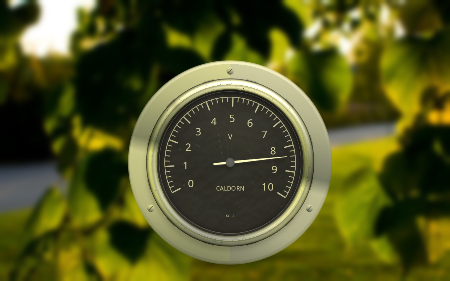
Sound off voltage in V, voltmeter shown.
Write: 8.4 V
